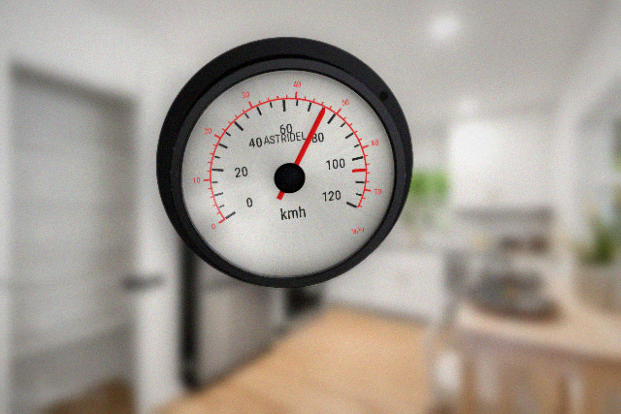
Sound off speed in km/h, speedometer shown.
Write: 75 km/h
